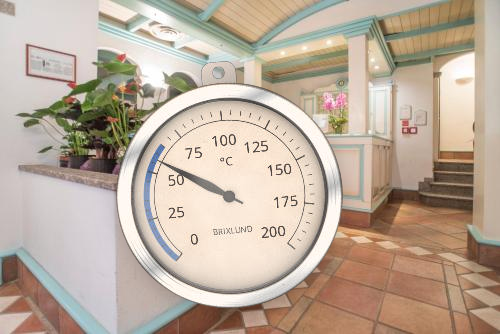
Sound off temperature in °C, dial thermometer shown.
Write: 57.5 °C
